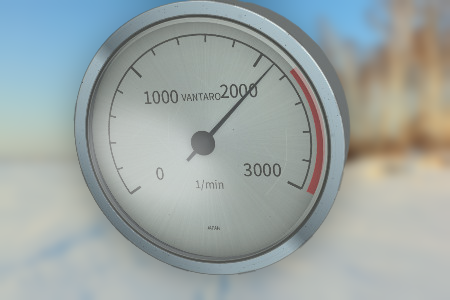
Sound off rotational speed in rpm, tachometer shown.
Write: 2100 rpm
